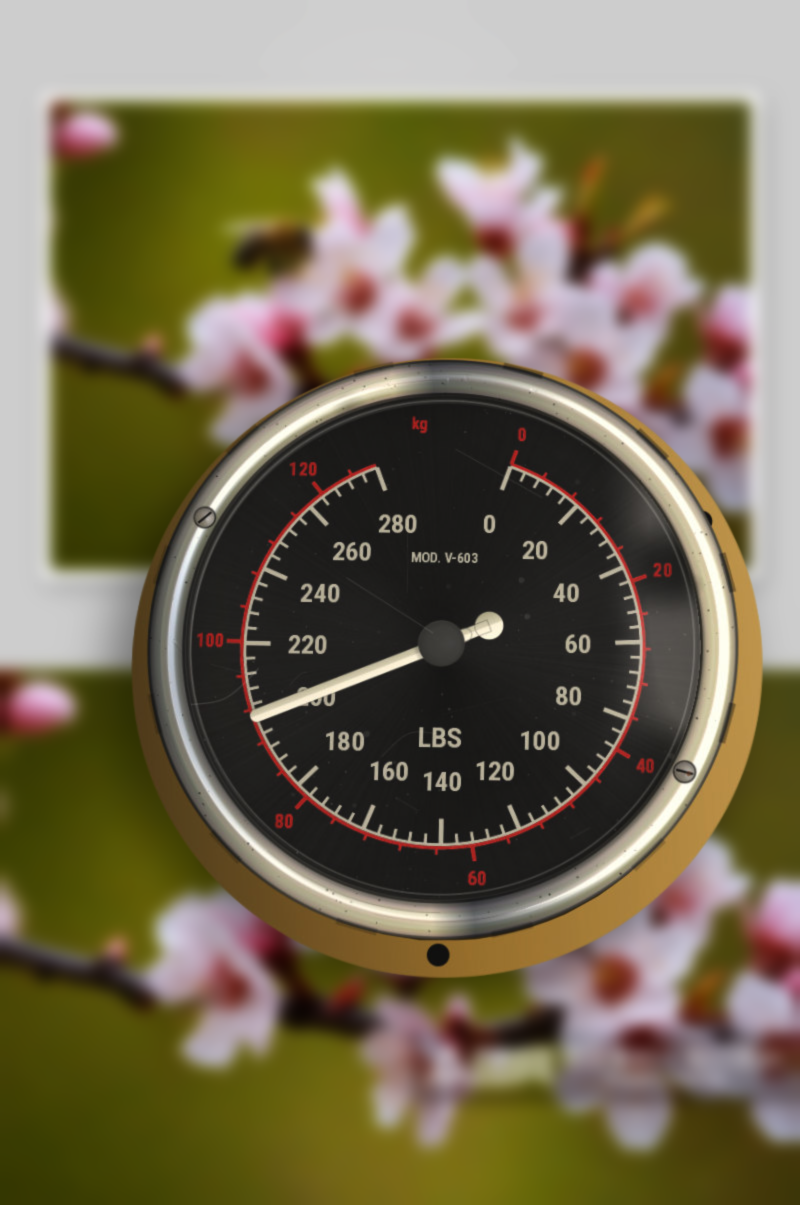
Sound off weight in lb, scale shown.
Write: 200 lb
